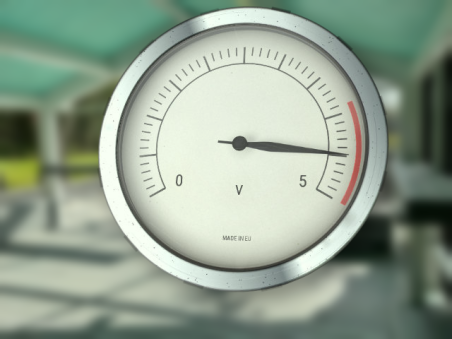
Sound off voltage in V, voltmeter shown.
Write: 4.5 V
